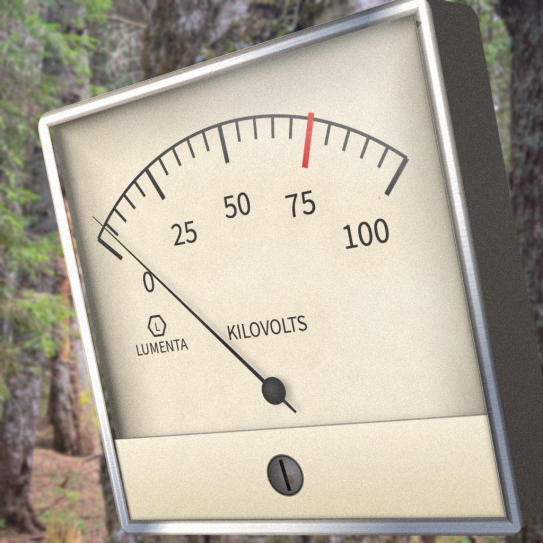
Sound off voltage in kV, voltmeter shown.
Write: 5 kV
